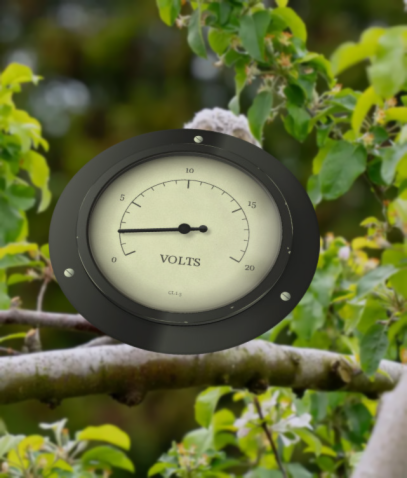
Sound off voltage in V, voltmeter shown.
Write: 2 V
